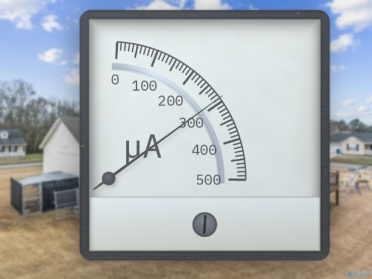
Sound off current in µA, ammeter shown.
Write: 290 µA
